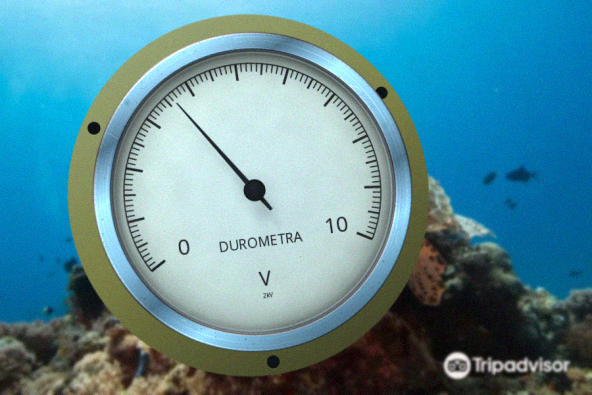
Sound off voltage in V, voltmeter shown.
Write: 3.6 V
